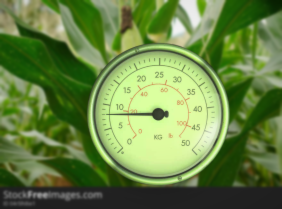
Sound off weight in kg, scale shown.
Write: 8 kg
